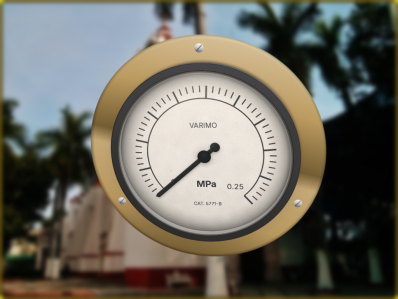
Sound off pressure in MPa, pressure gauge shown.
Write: 0 MPa
